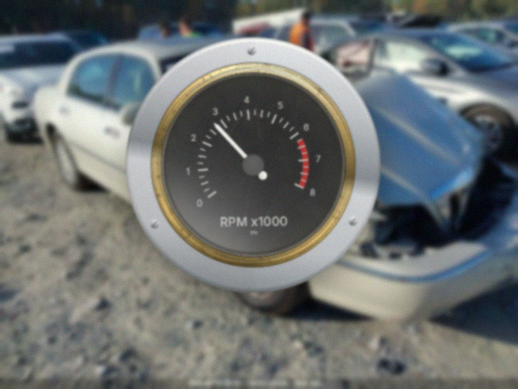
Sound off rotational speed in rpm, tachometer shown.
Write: 2750 rpm
